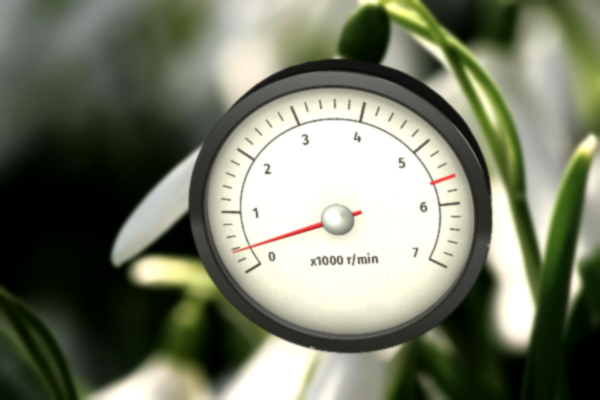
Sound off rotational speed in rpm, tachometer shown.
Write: 400 rpm
